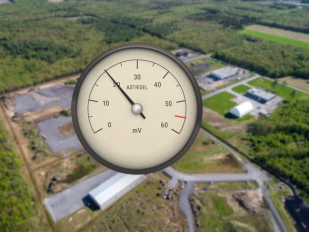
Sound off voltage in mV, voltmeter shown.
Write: 20 mV
